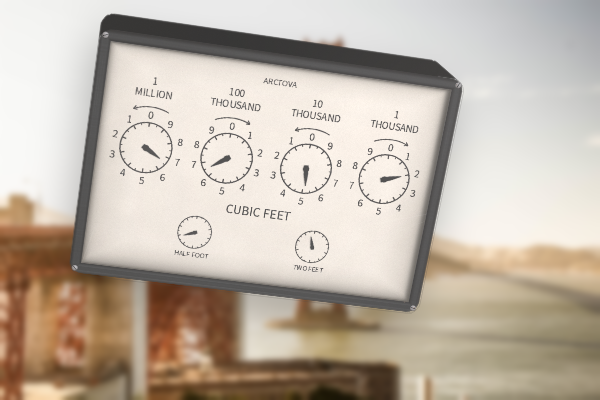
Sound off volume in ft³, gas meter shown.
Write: 665200 ft³
